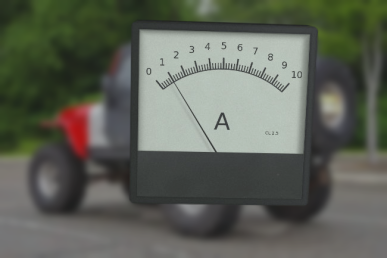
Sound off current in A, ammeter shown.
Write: 1 A
